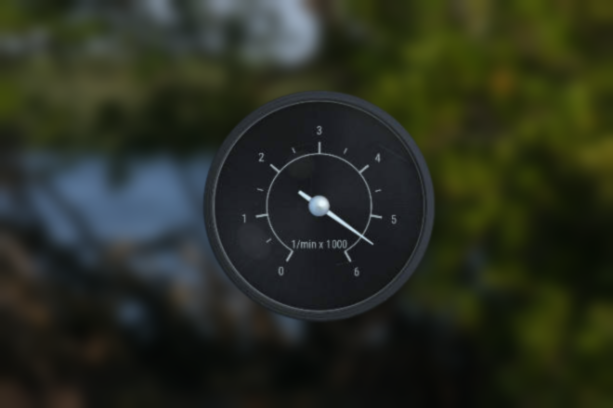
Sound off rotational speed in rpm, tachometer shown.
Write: 5500 rpm
